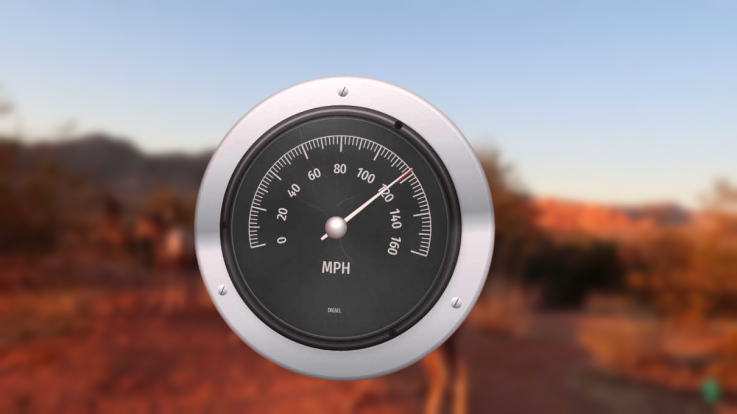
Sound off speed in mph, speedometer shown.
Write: 118 mph
